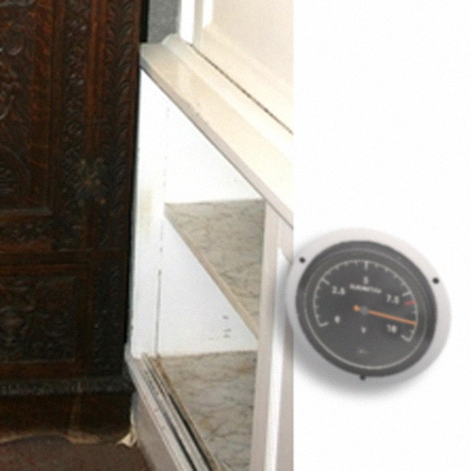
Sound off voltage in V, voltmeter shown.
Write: 9 V
